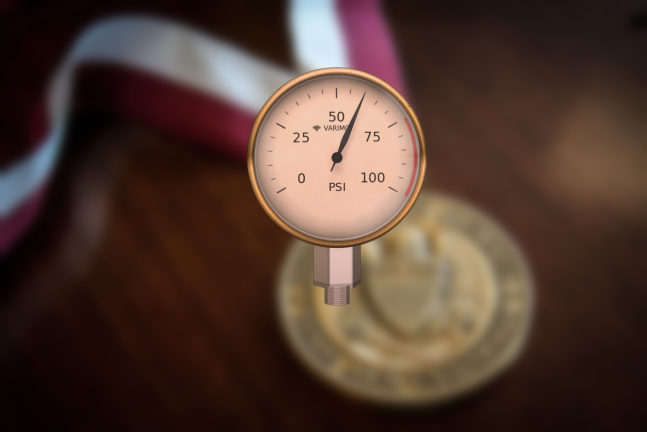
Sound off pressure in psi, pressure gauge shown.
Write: 60 psi
